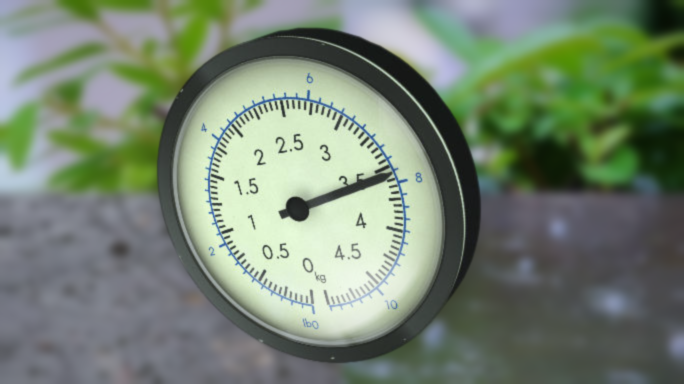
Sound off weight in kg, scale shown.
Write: 3.55 kg
